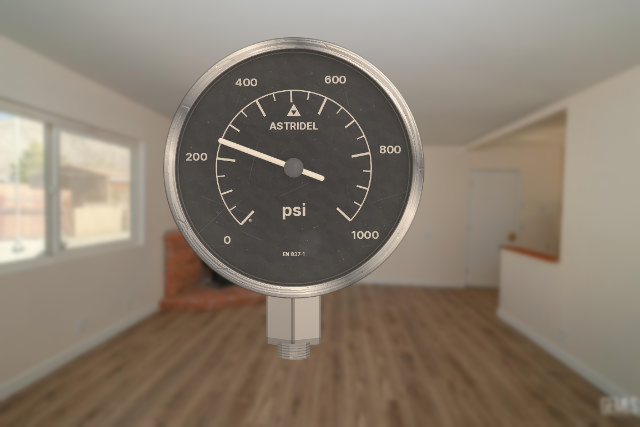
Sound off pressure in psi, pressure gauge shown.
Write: 250 psi
